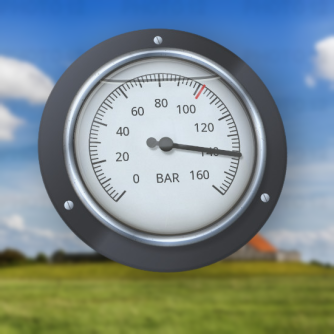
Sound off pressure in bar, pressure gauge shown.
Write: 140 bar
